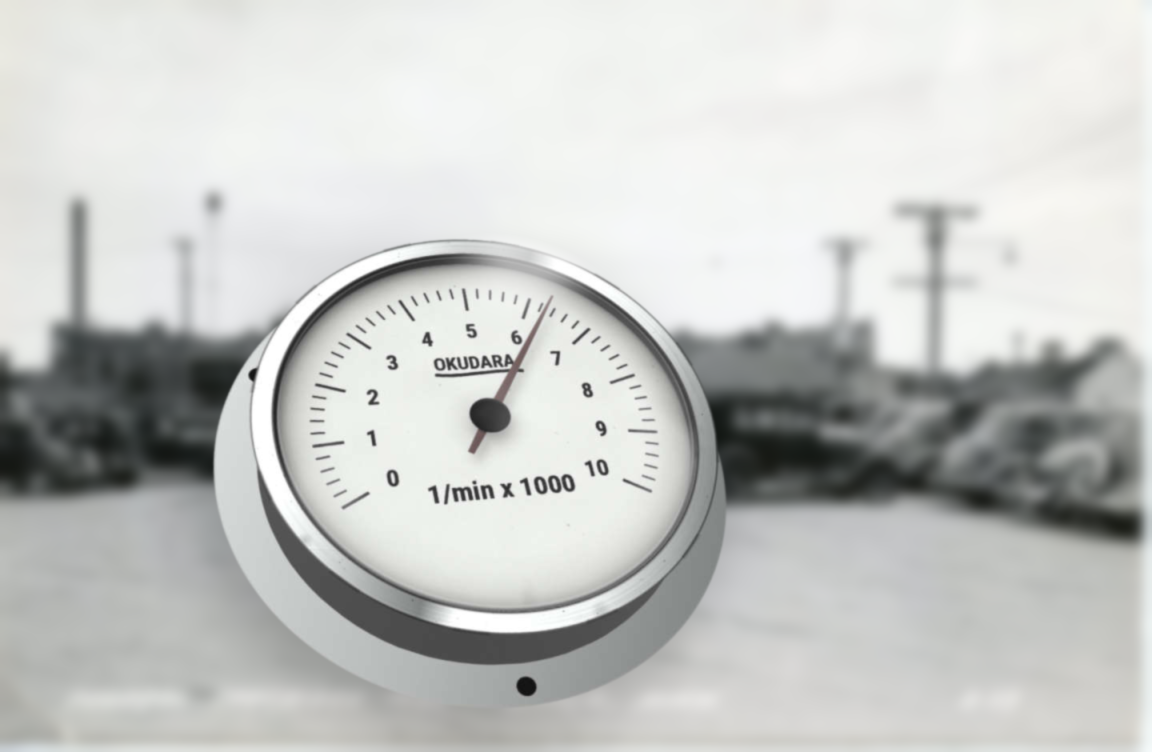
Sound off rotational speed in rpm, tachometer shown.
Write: 6300 rpm
